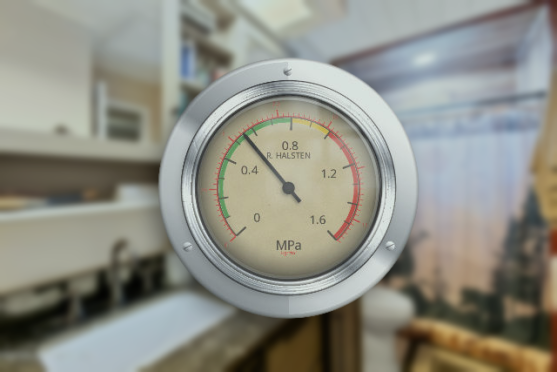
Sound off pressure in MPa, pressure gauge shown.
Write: 0.55 MPa
